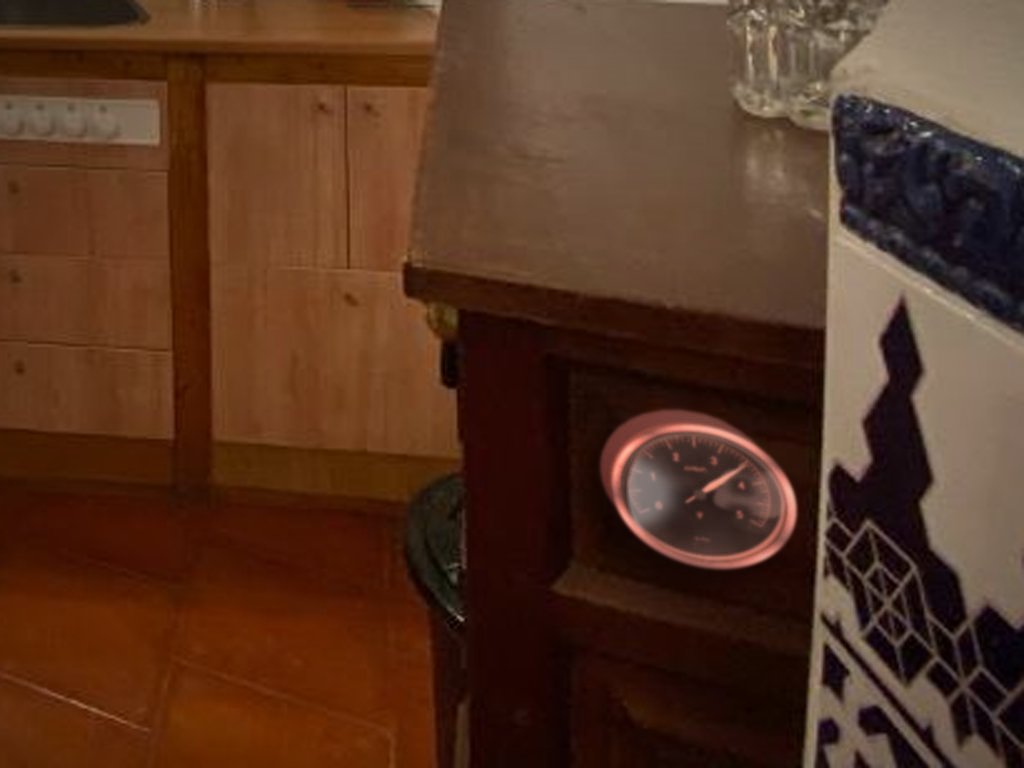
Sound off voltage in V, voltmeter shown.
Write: 3.5 V
